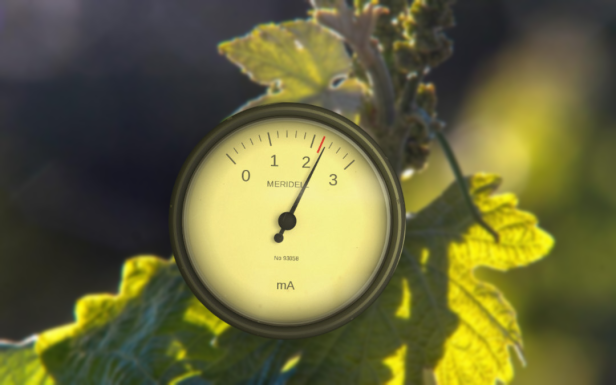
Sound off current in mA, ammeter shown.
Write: 2.3 mA
